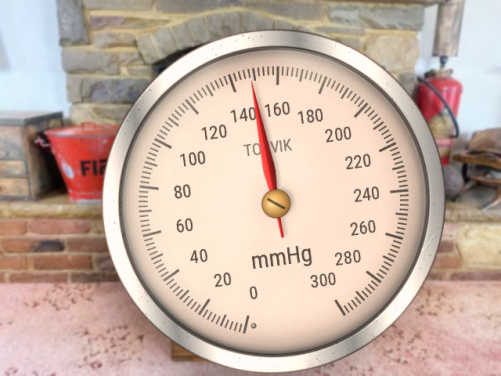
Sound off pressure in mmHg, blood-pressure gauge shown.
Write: 148 mmHg
